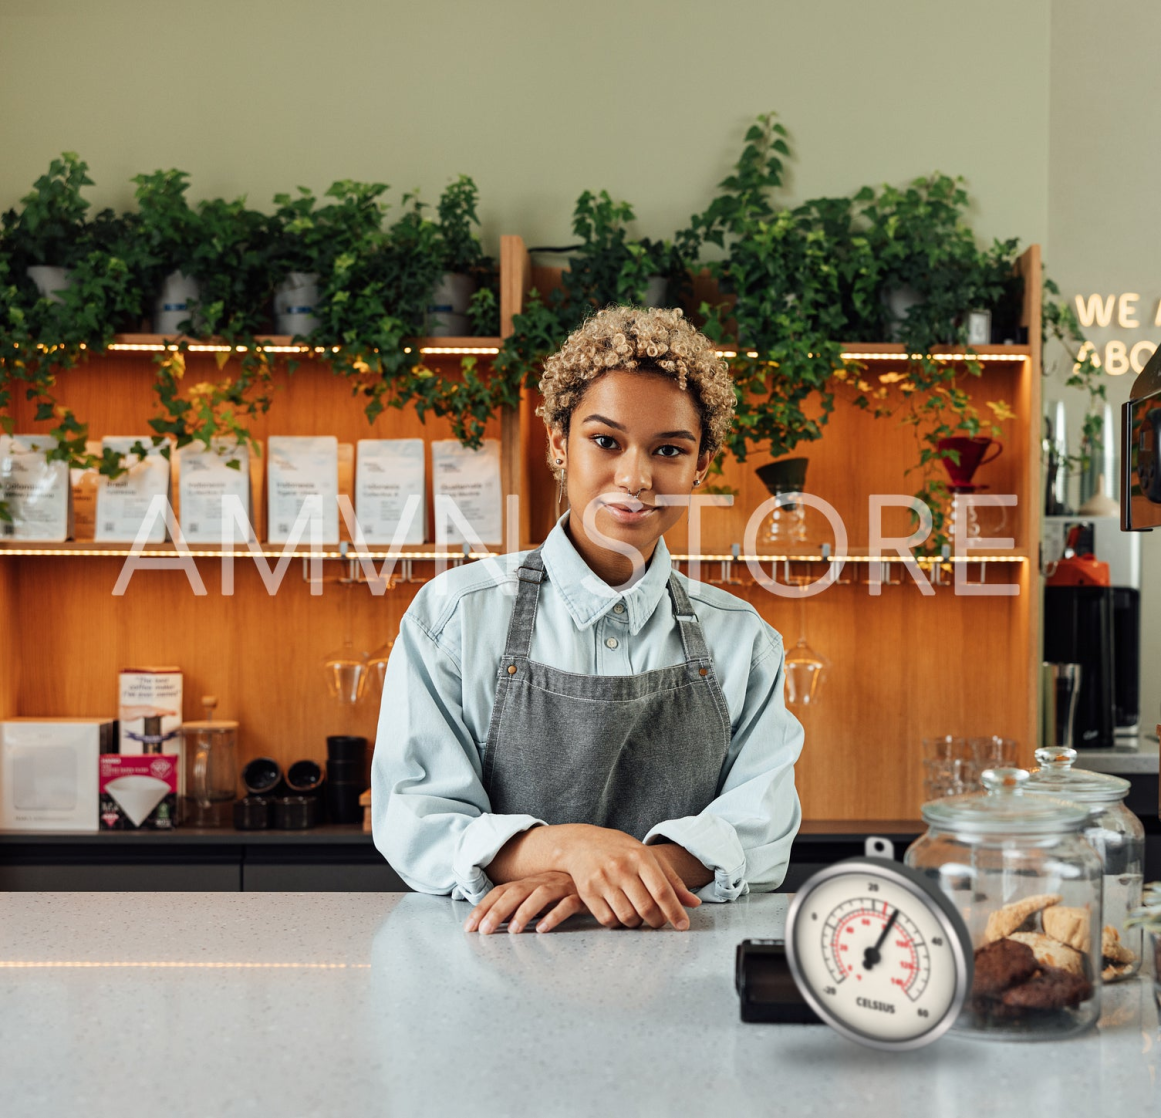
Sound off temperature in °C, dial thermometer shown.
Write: 28 °C
